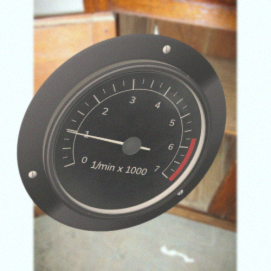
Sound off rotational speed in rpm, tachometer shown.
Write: 1000 rpm
